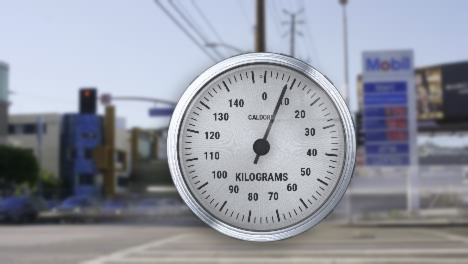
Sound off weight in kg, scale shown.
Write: 8 kg
